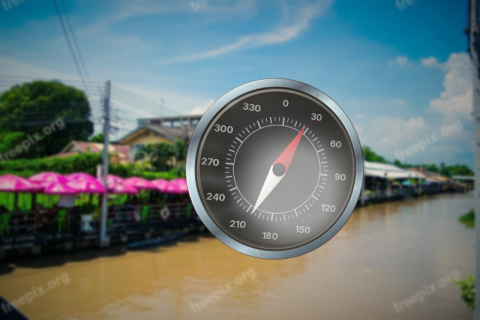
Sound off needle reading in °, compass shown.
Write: 25 °
